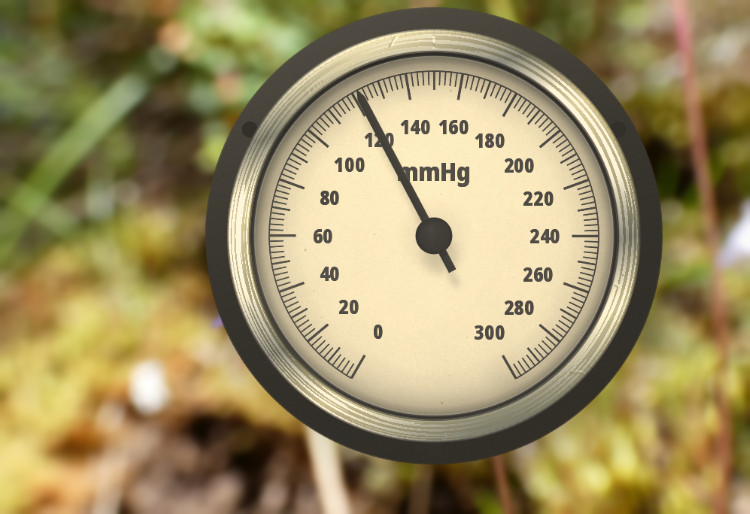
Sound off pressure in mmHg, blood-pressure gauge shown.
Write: 122 mmHg
